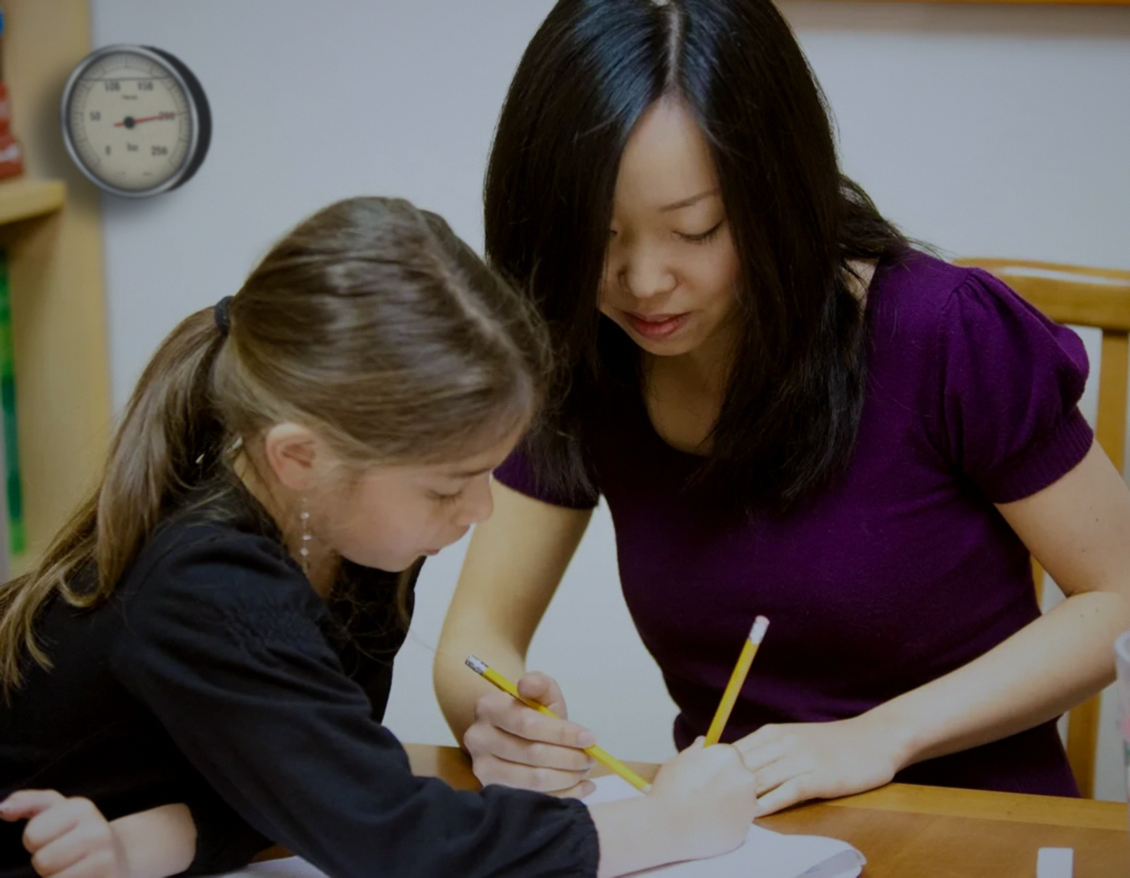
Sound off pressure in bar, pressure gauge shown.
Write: 200 bar
